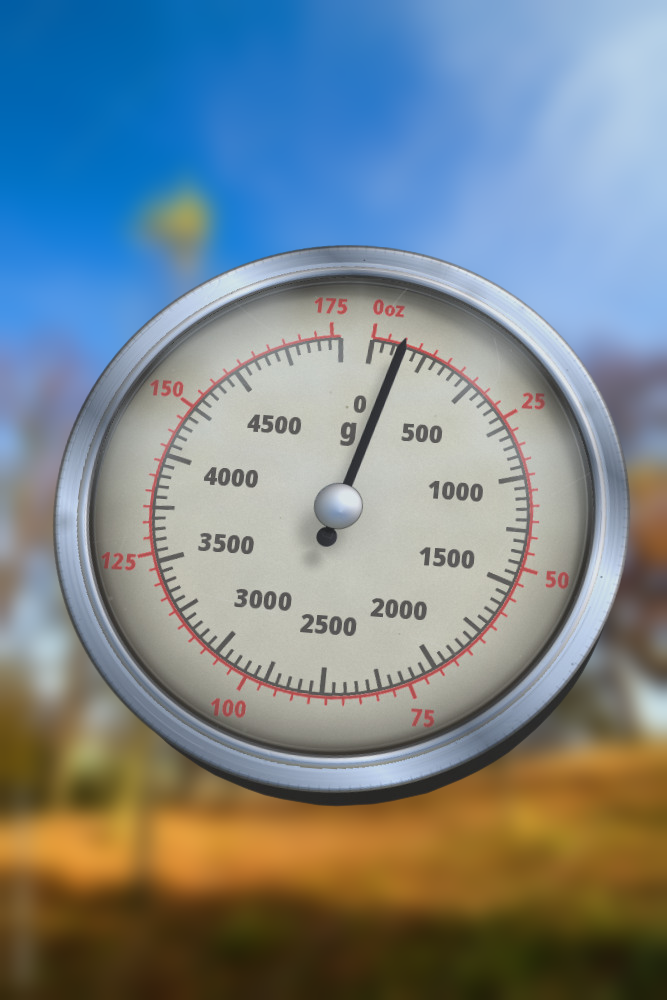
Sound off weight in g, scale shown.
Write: 150 g
